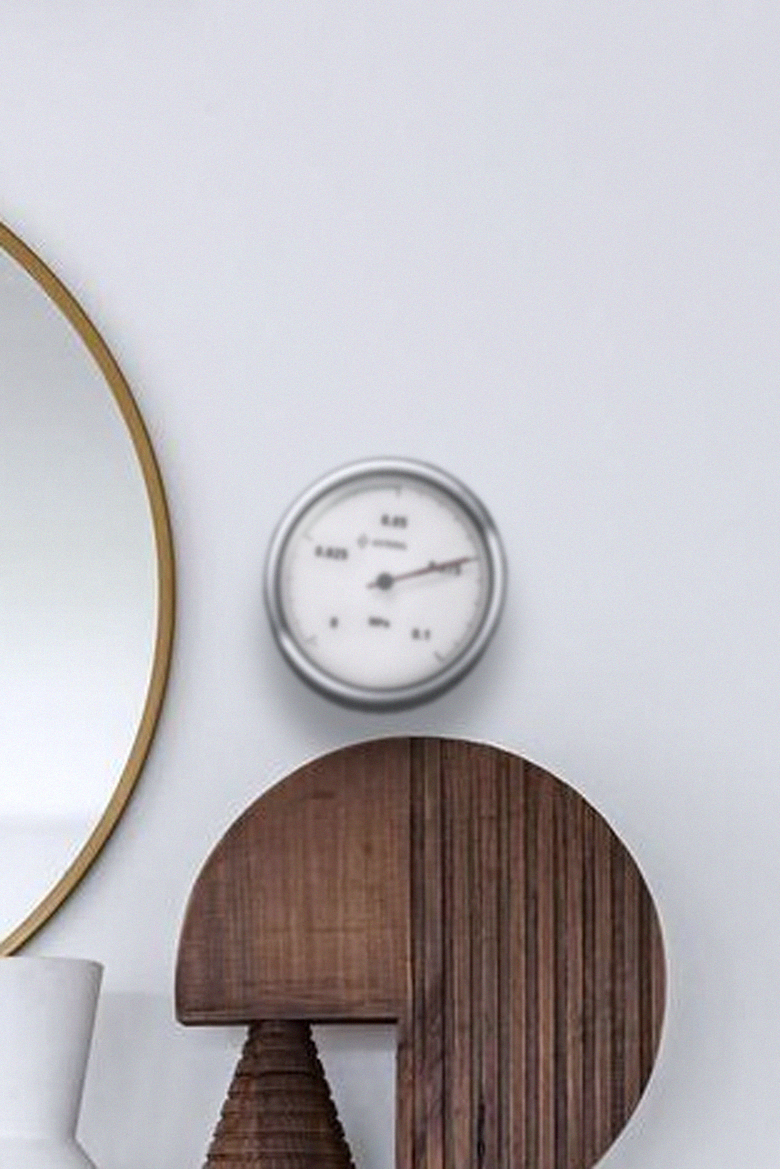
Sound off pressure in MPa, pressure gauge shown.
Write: 0.075 MPa
